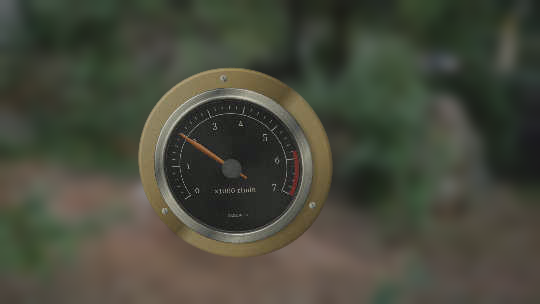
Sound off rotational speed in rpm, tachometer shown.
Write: 2000 rpm
